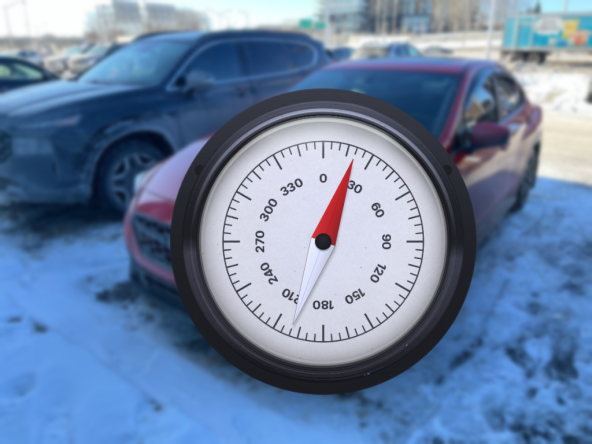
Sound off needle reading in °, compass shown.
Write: 20 °
